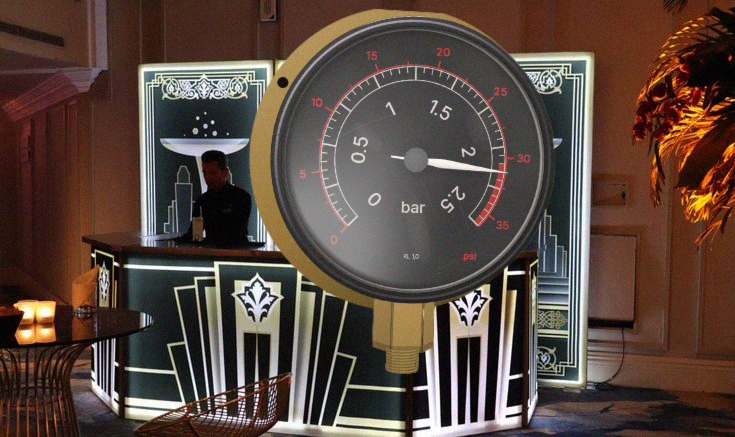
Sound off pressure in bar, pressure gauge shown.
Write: 2.15 bar
